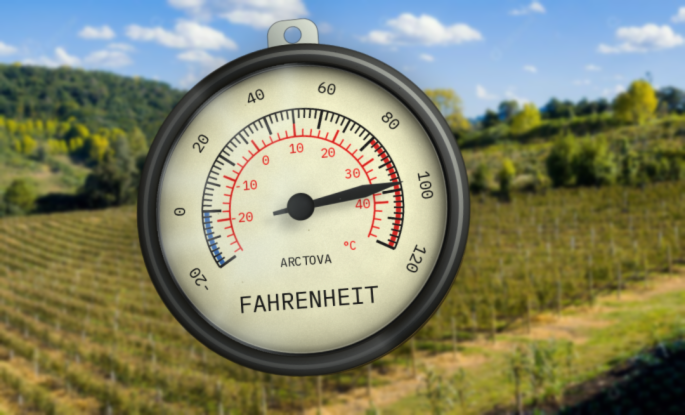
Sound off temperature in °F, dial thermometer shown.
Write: 98 °F
